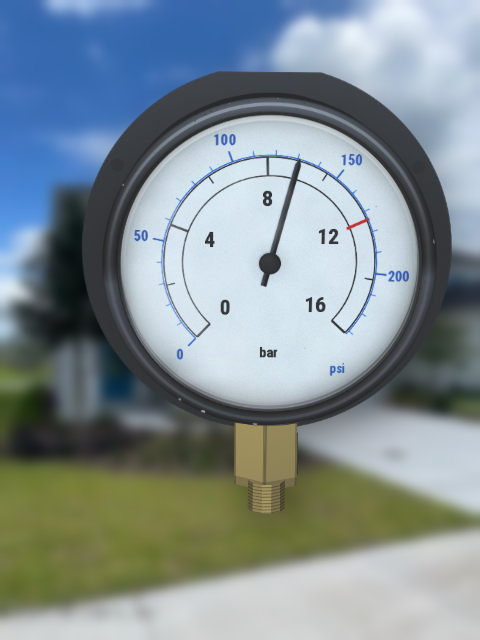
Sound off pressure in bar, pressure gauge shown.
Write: 9 bar
